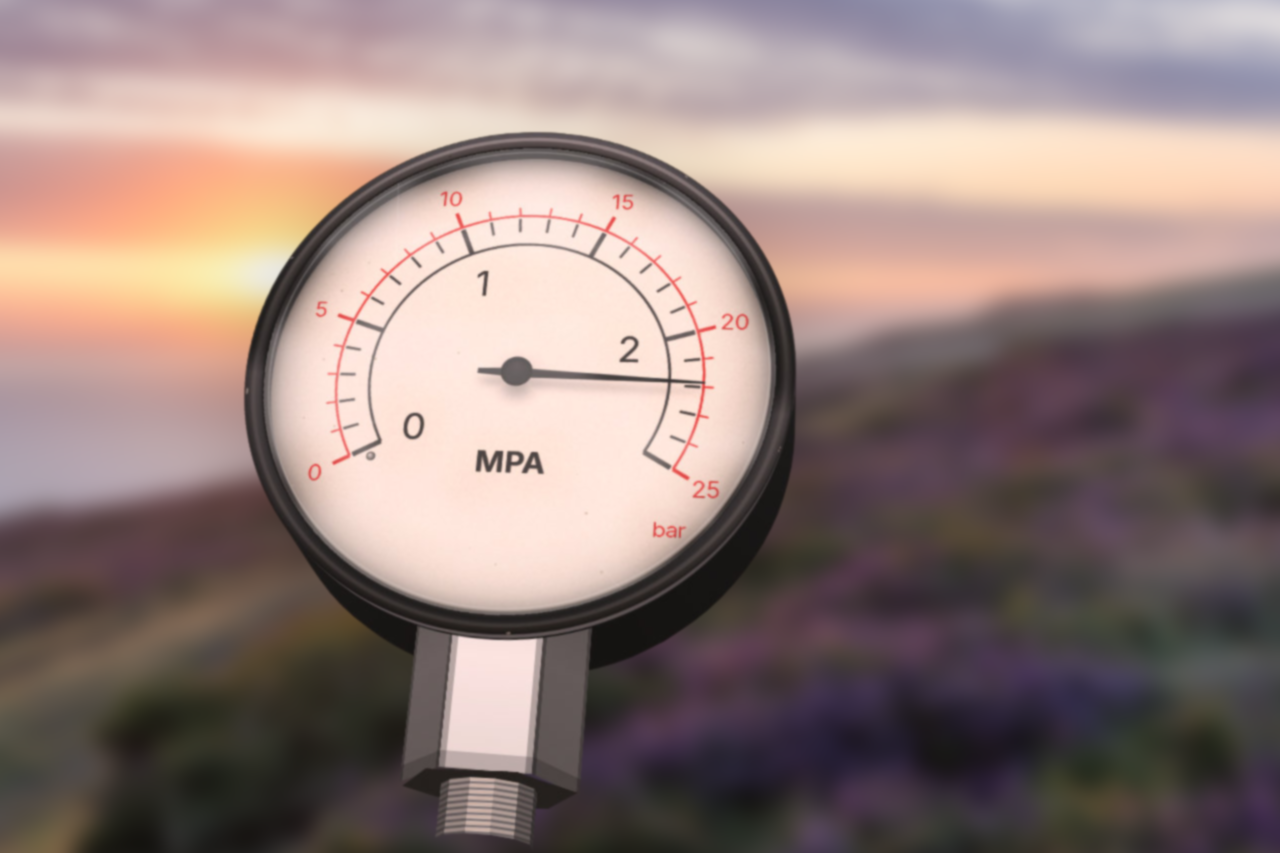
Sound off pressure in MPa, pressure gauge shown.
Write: 2.2 MPa
